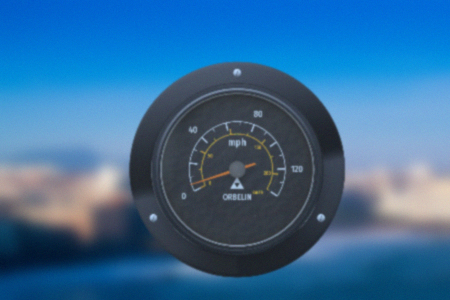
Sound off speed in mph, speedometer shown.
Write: 5 mph
